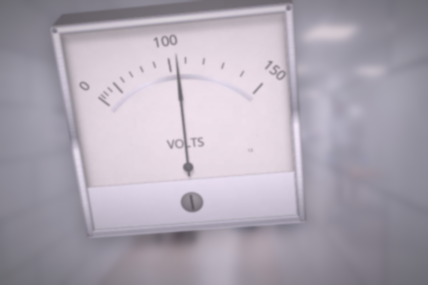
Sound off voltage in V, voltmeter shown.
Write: 105 V
